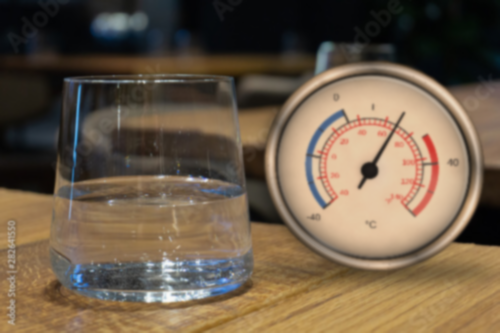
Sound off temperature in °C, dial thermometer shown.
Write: 20 °C
